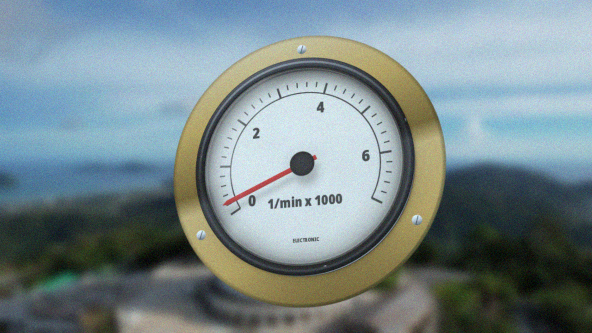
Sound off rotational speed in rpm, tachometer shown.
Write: 200 rpm
